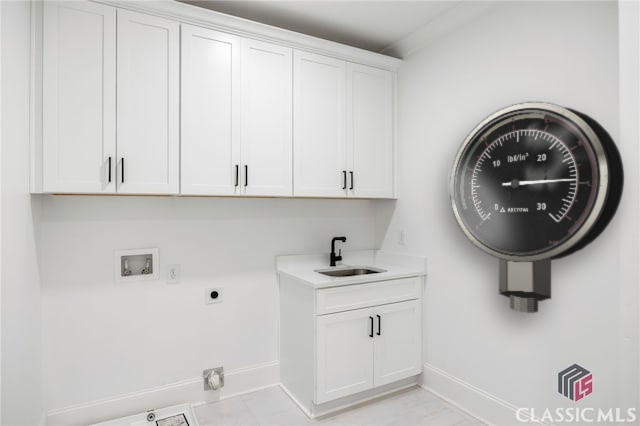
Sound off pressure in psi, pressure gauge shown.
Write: 25 psi
